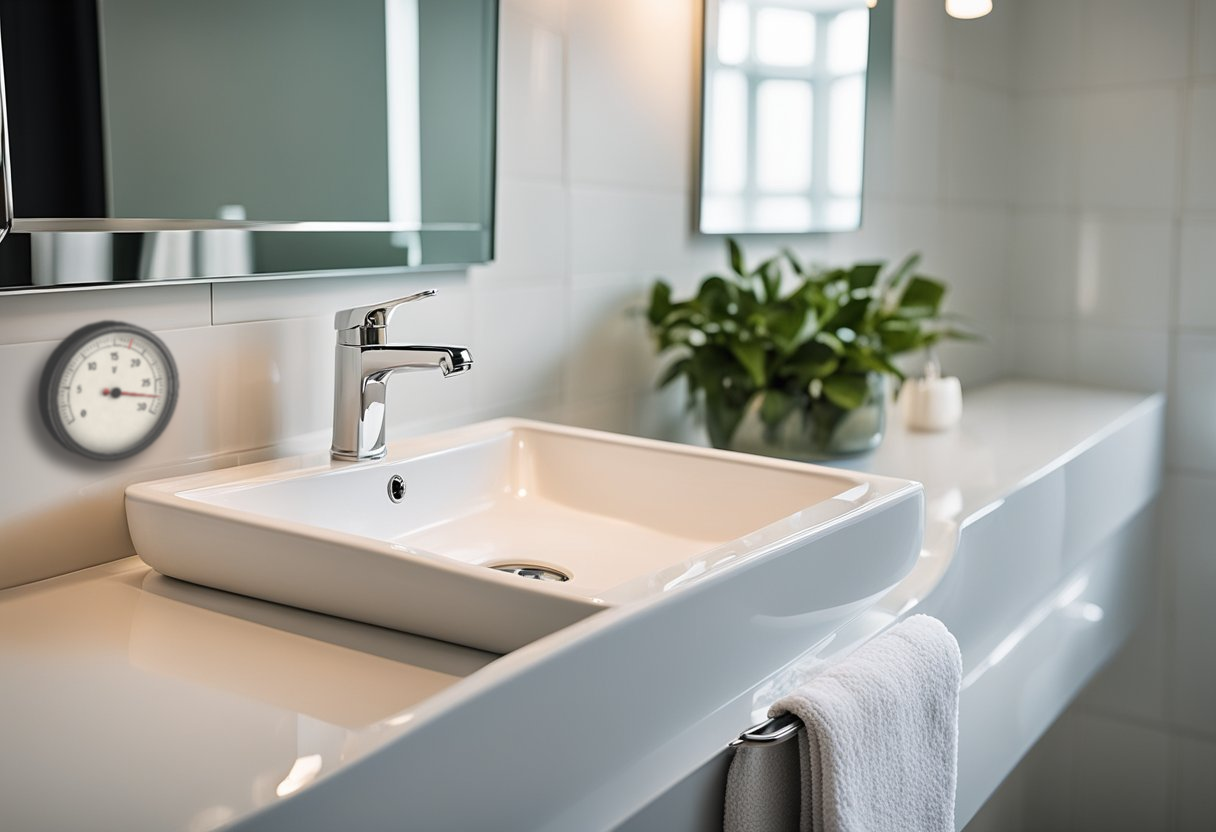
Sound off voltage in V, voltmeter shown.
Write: 27.5 V
